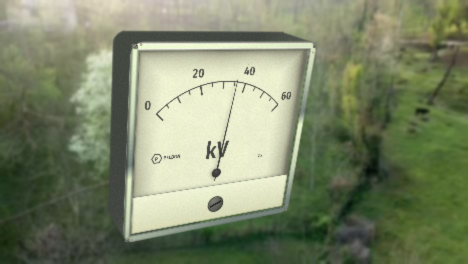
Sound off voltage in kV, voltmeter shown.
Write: 35 kV
